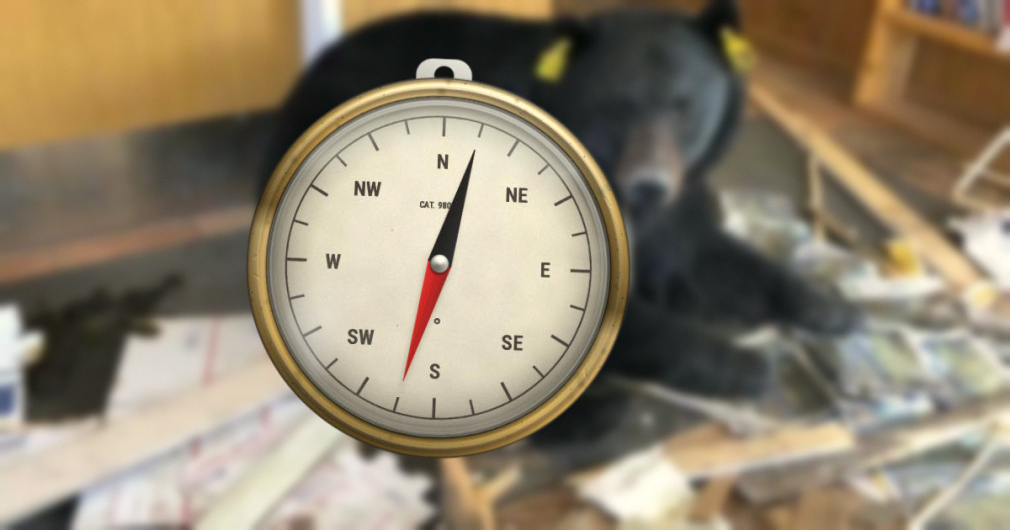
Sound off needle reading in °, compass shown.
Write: 195 °
